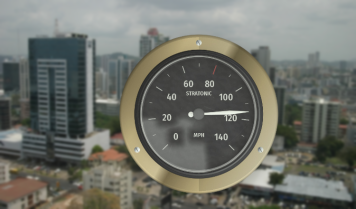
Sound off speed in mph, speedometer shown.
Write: 115 mph
